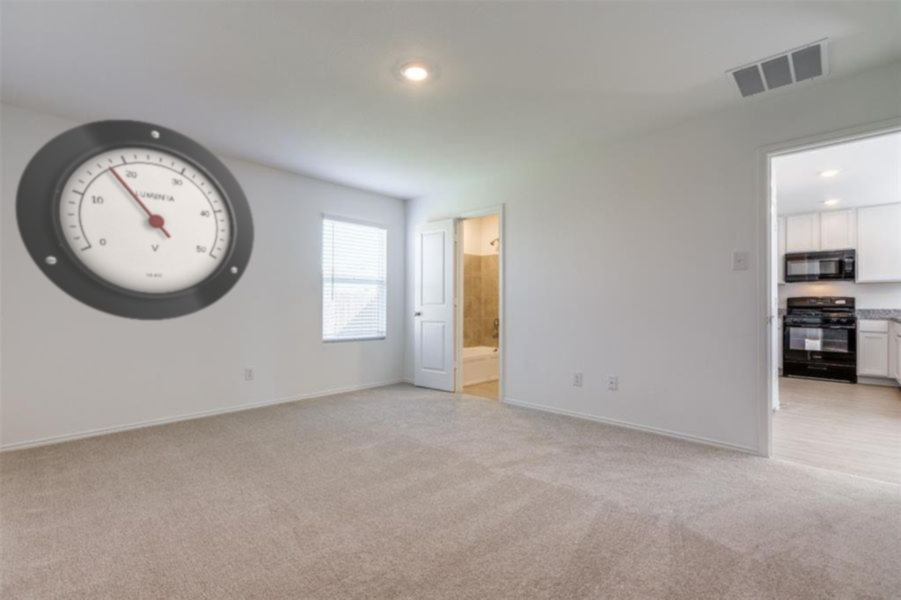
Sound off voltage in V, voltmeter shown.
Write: 17 V
